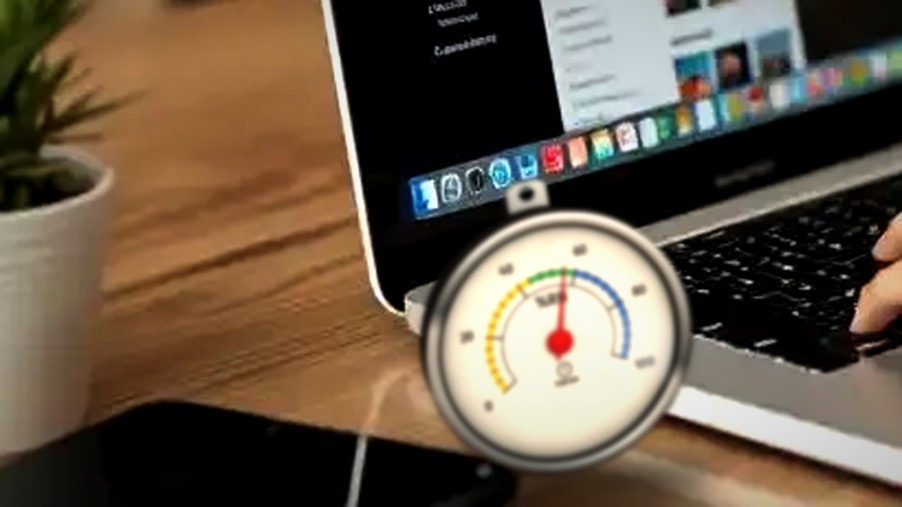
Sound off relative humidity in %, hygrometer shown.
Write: 56 %
